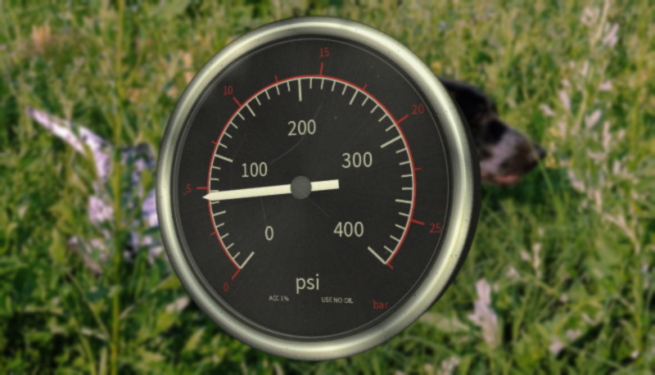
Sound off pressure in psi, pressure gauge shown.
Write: 65 psi
